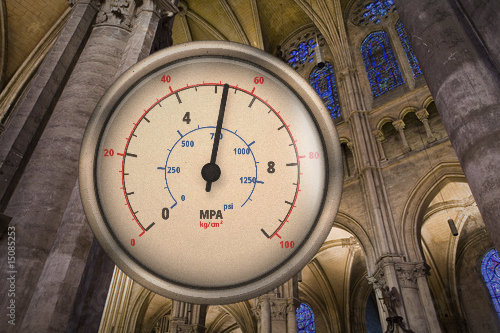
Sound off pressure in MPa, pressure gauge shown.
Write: 5.25 MPa
